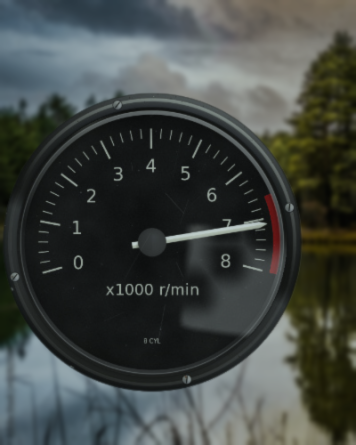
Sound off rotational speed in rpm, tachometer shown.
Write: 7100 rpm
